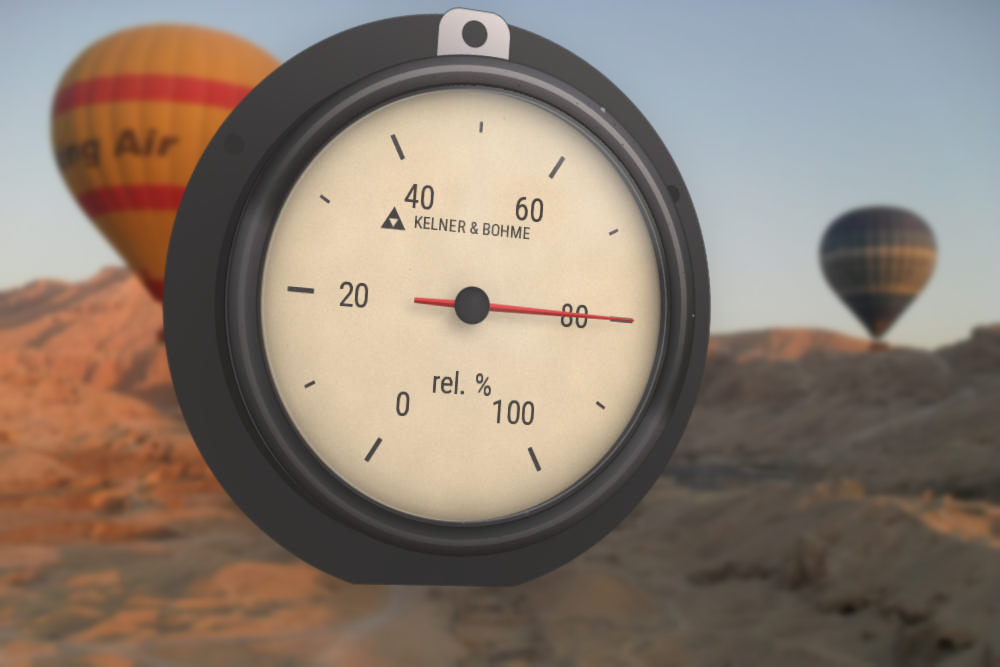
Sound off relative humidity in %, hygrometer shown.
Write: 80 %
